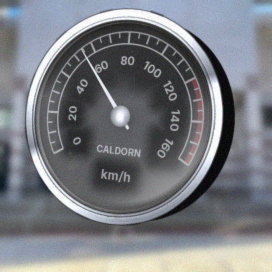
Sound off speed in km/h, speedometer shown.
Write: 55 km/h
